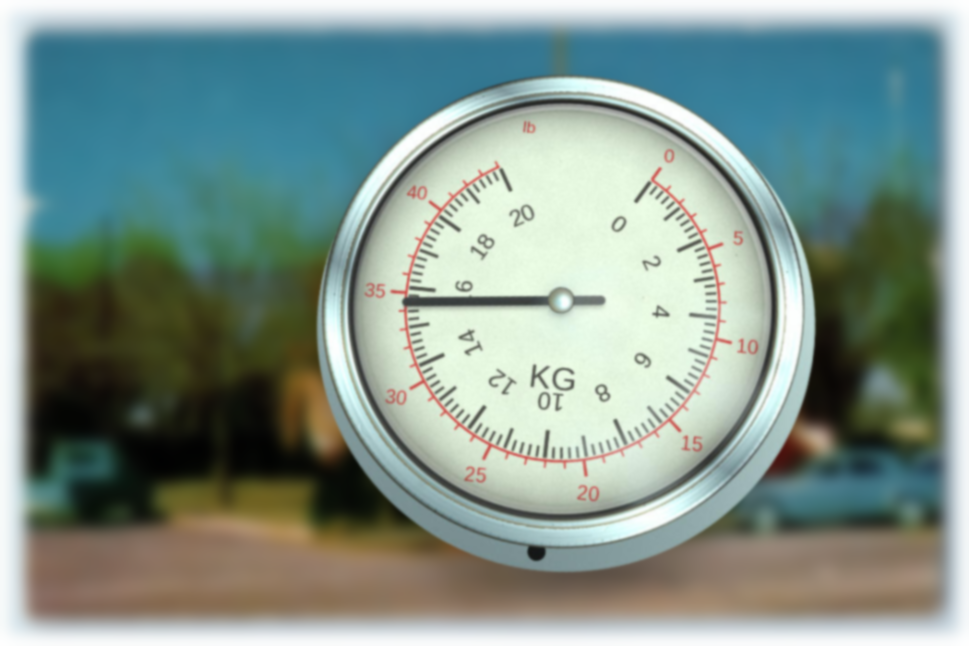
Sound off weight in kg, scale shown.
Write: 15.6 kg
